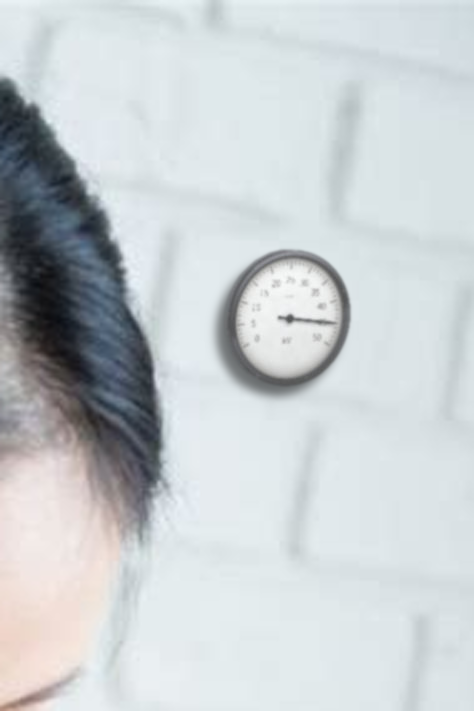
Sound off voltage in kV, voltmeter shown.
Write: 45 kV
